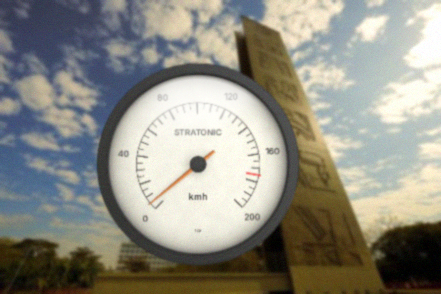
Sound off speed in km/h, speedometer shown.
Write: 5 km/h
